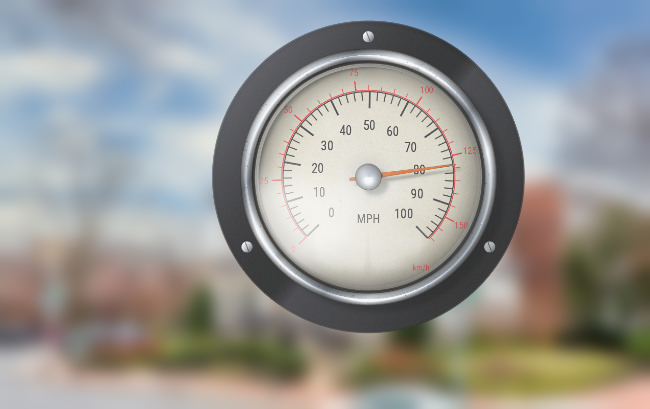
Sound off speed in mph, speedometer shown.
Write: 80 mph
